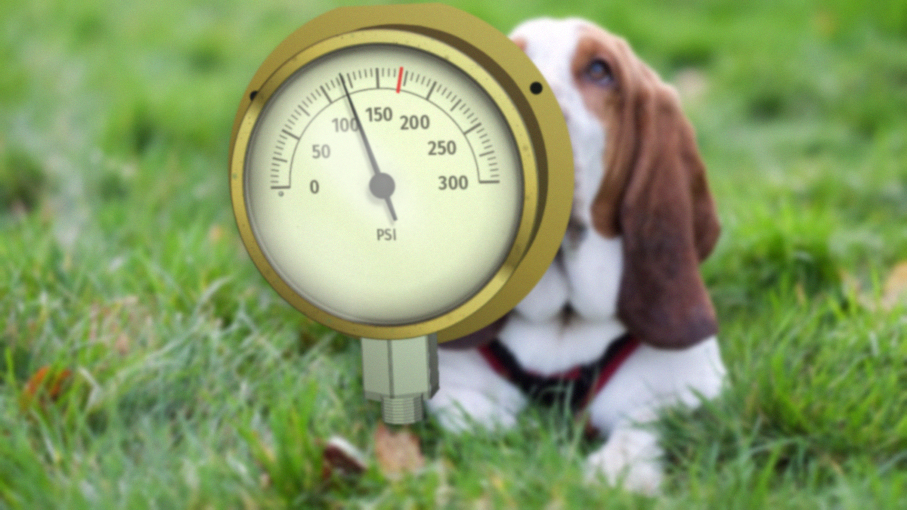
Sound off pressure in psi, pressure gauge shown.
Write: 120 psi
